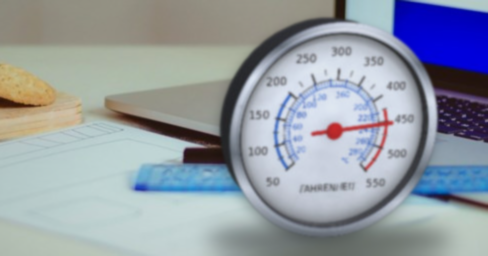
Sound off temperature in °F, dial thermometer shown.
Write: 450 °F
